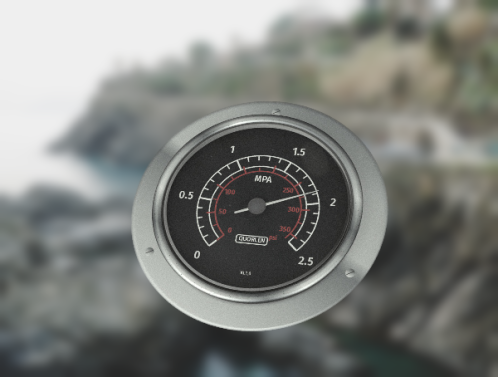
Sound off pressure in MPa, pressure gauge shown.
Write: 1.9 MPa
